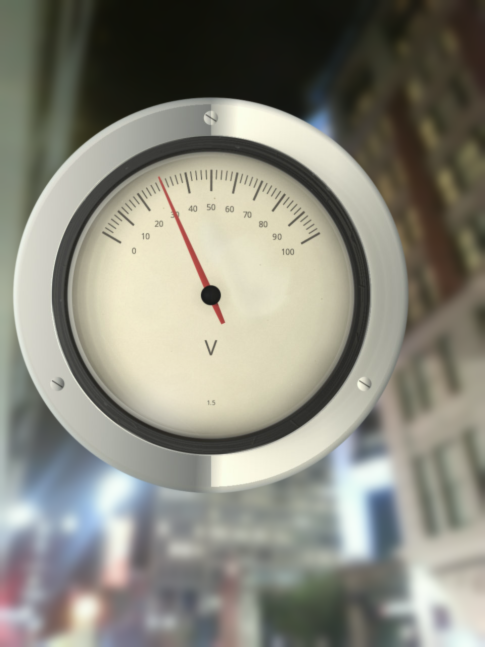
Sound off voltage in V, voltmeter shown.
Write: 30 V
